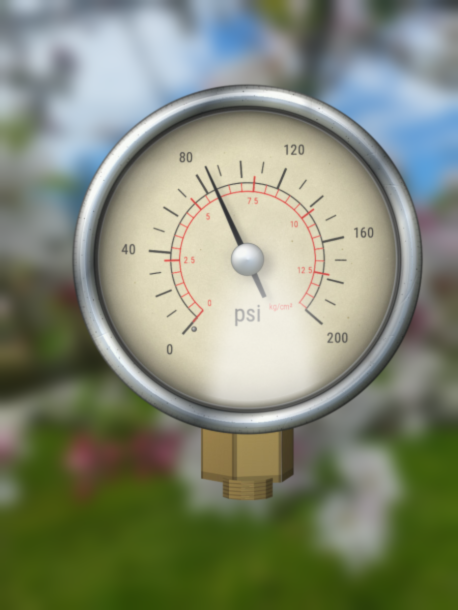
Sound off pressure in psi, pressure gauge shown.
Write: 85 psi
